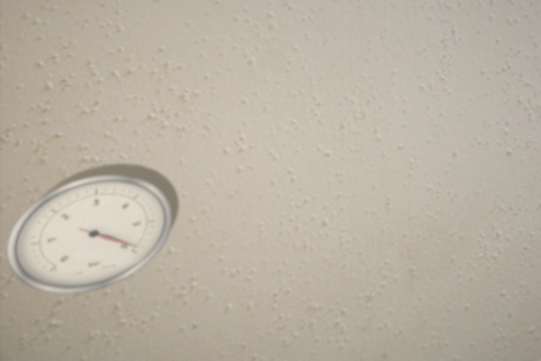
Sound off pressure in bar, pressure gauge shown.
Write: 5.8 bar
